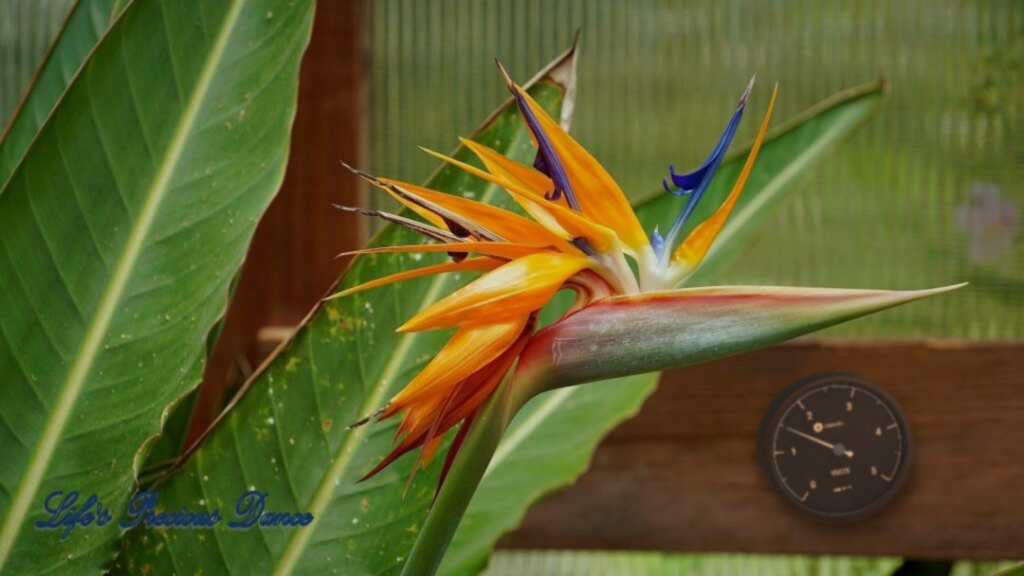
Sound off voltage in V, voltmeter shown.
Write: 1.5 V
